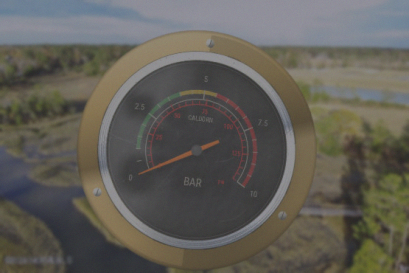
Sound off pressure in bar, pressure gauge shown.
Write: 0 bar
